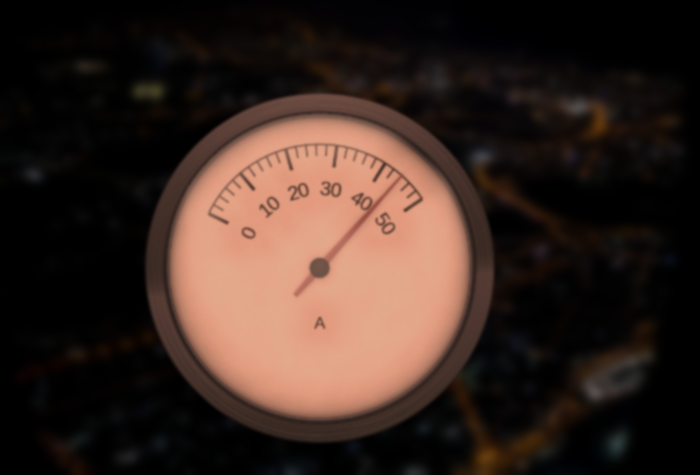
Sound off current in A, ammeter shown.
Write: 44 A
